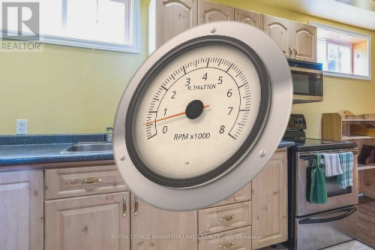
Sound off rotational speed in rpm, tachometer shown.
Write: 500 rpm
